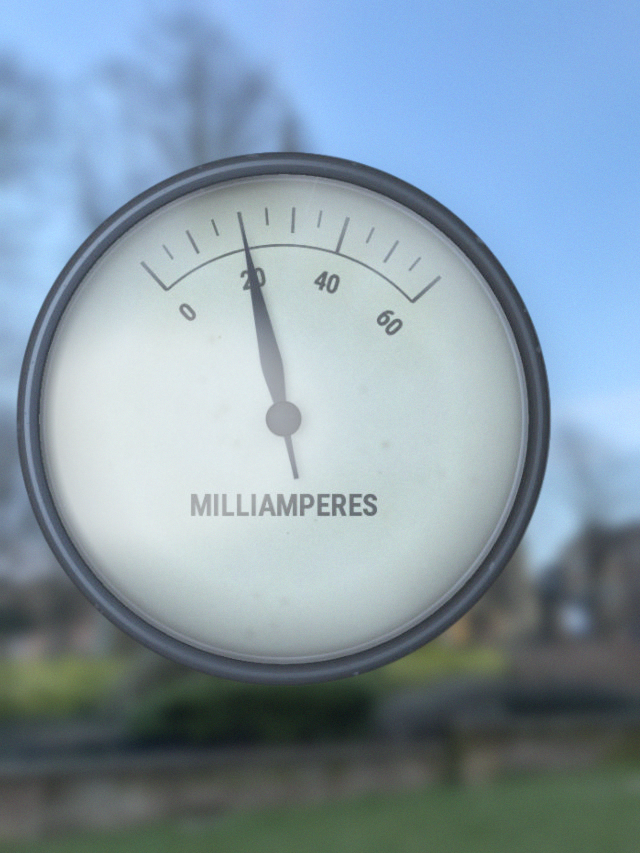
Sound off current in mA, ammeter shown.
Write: 20 mA
